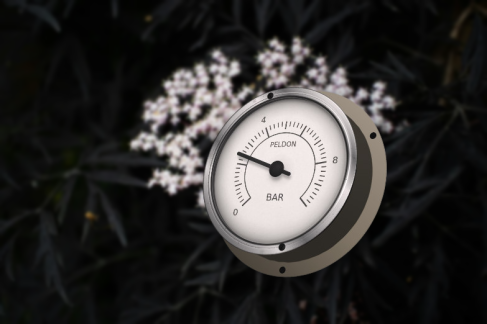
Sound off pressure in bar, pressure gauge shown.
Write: 2.4 bar
